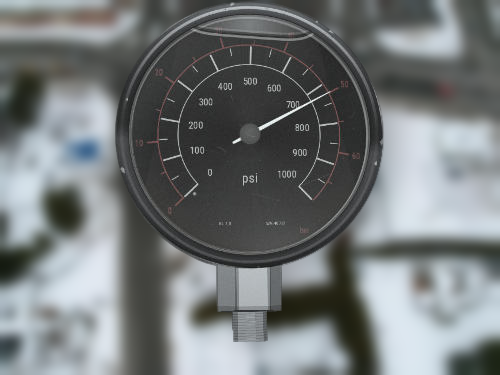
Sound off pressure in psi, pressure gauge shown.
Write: 725 psi
